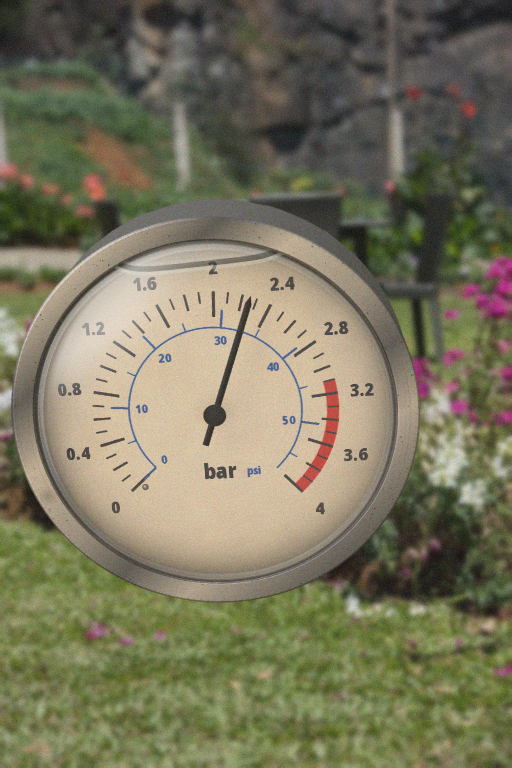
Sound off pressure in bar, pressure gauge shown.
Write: 2.25 bar
